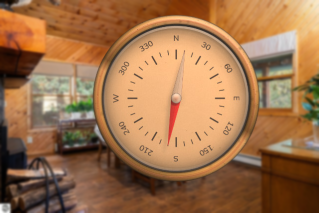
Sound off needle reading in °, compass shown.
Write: 190 °
